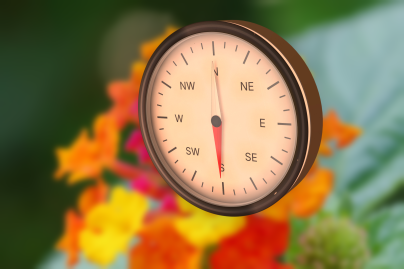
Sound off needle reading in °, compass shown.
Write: 180 °
